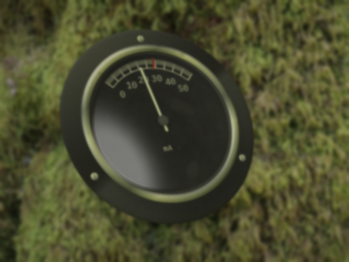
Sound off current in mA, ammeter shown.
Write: 20 mA
